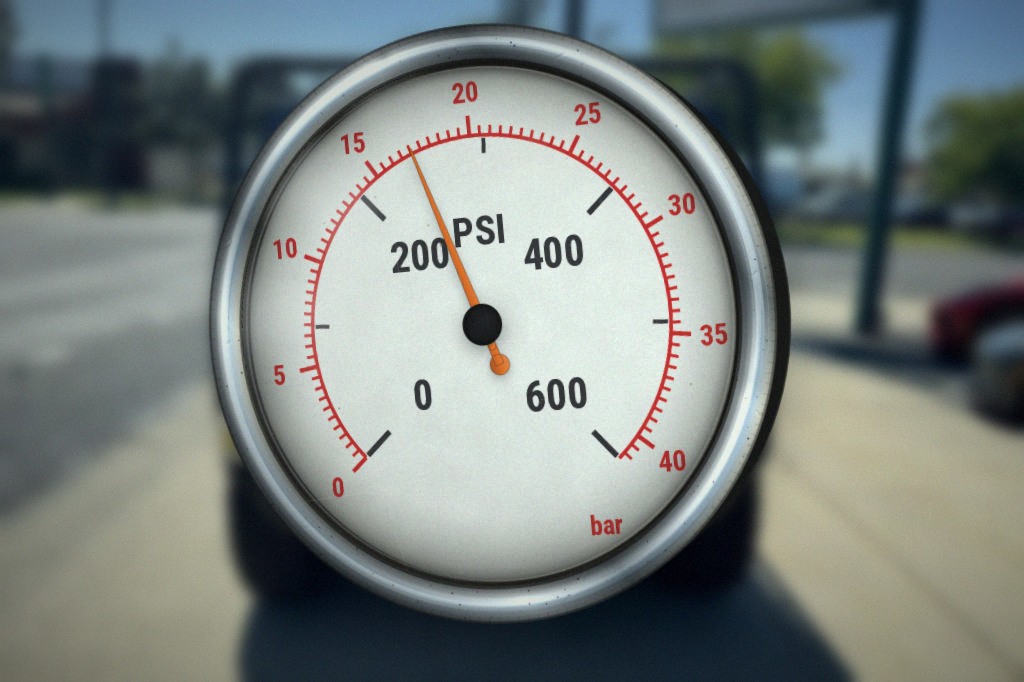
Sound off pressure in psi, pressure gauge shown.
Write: 250 psi
